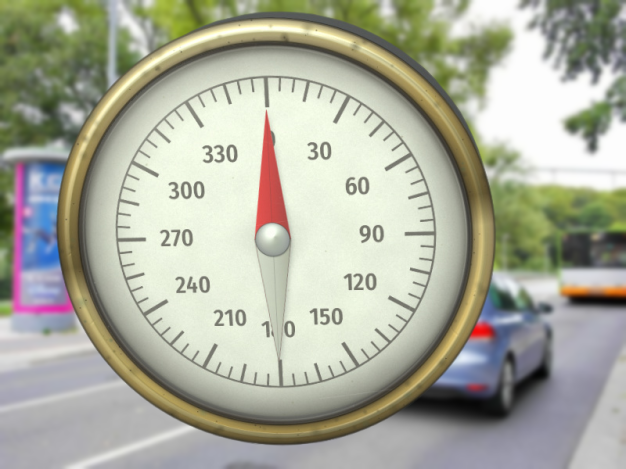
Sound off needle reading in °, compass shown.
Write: 0 °
